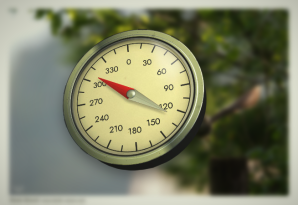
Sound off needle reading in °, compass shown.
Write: 307.5 °
